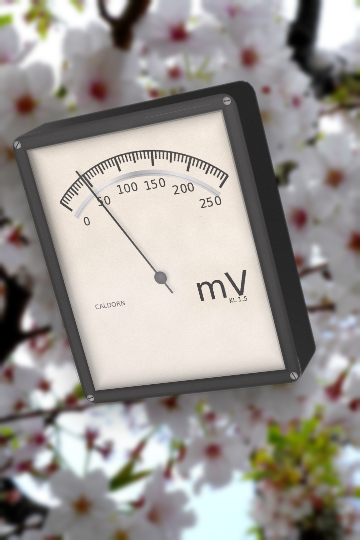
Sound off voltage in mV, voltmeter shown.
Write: 50 mV
